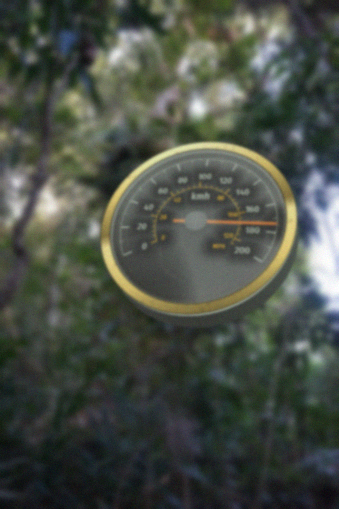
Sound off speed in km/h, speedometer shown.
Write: 175 km/h
